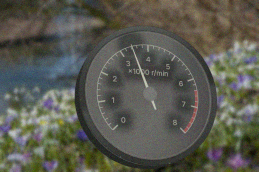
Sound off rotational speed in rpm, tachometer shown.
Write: 3400 rpm
